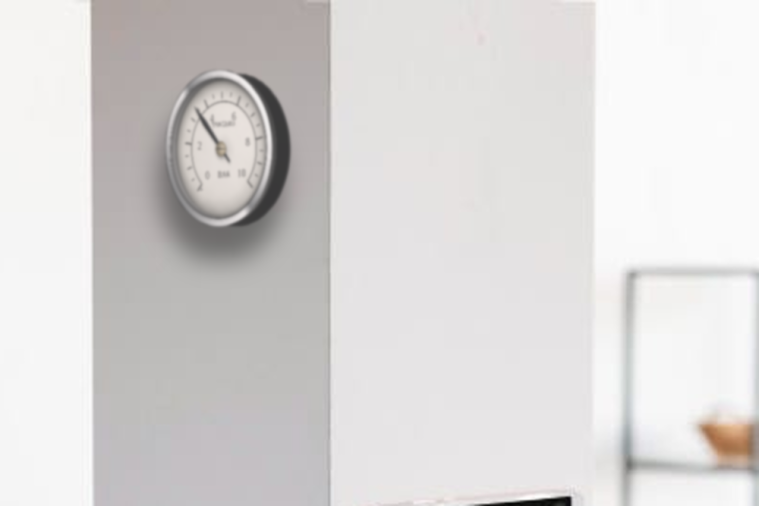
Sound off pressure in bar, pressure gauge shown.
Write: 3.5 bar
